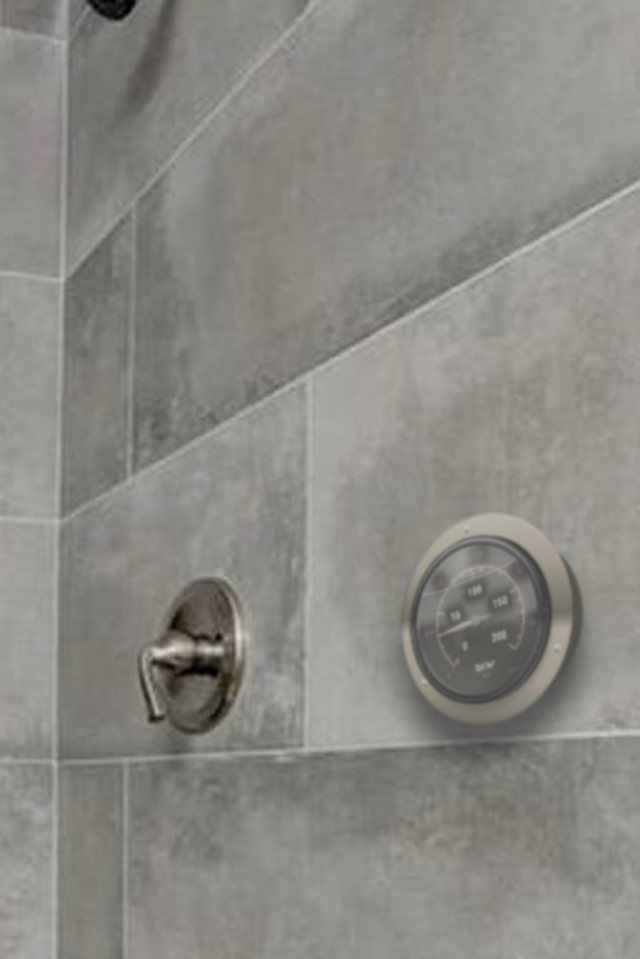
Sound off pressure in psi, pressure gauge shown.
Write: 30 psi
